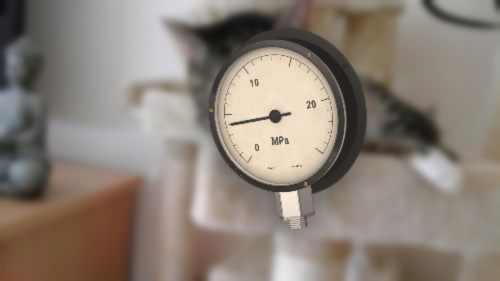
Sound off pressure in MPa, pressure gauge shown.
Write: 4 MPa
